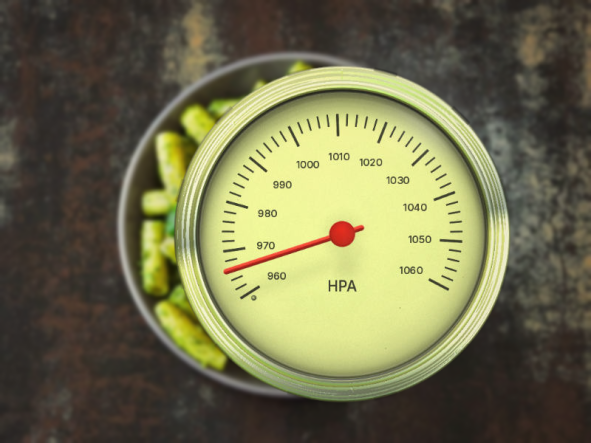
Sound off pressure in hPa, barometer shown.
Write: 966 hPa
